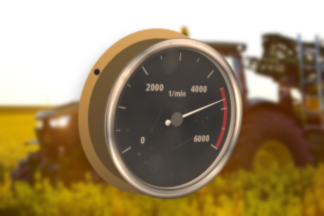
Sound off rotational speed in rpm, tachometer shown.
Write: 4750 rpm
